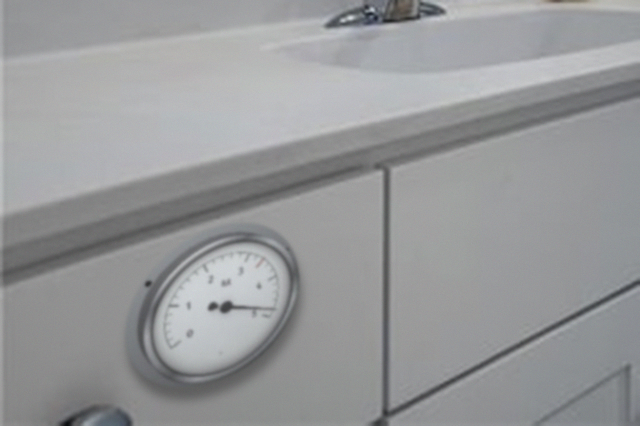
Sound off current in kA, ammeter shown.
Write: 4.8 kA
